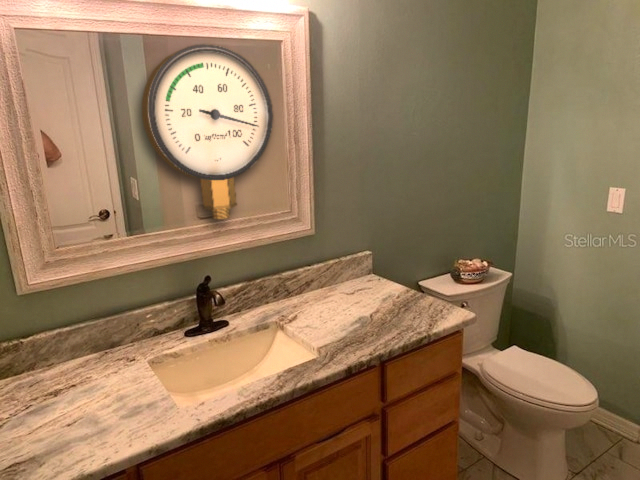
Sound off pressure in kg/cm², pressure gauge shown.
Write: 90 kg/cm²
